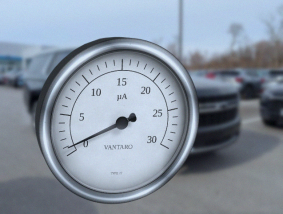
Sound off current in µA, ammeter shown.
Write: 1 µA
